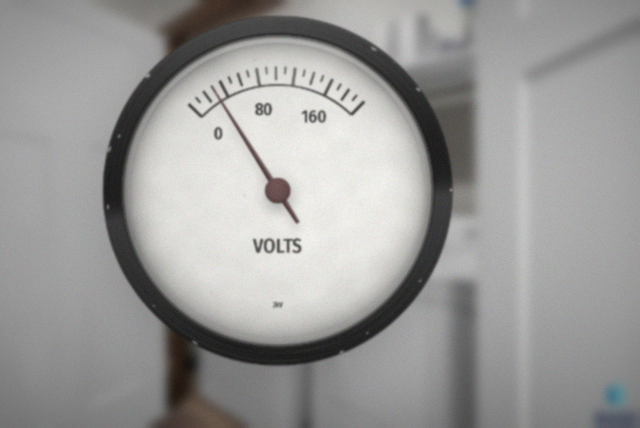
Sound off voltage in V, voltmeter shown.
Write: 30 V
